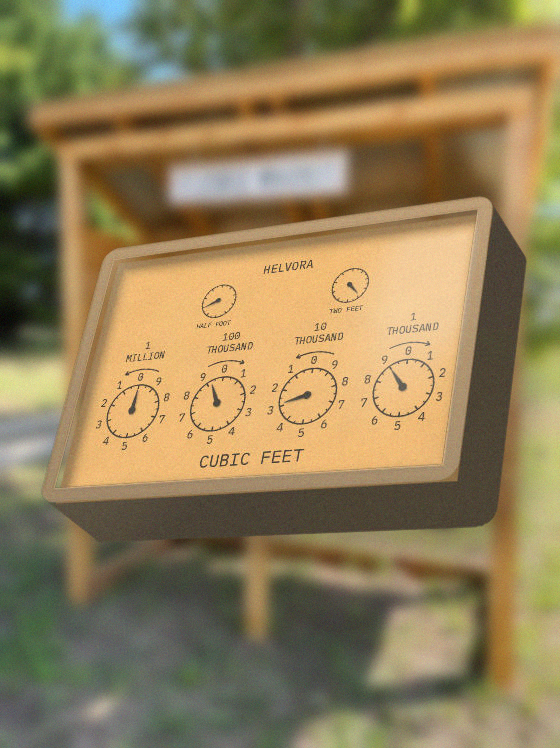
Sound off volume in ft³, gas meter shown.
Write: 992900 ft³
